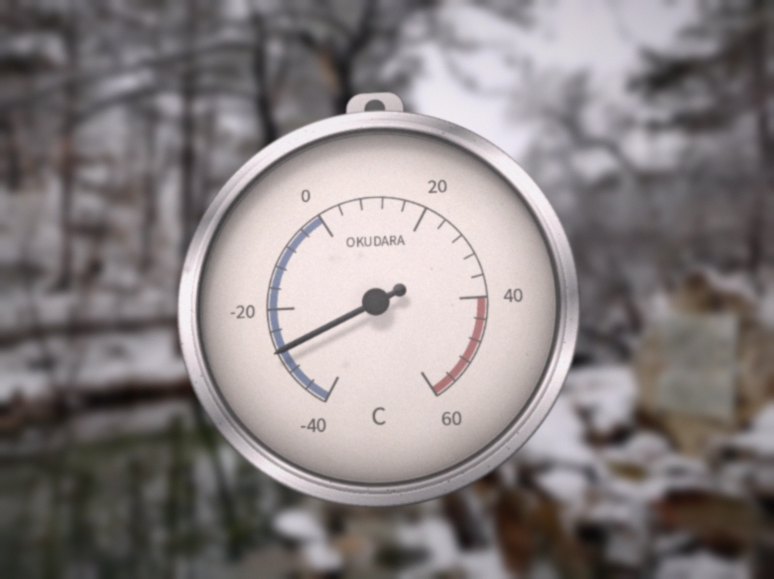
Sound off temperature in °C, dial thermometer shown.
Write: -28 °C
